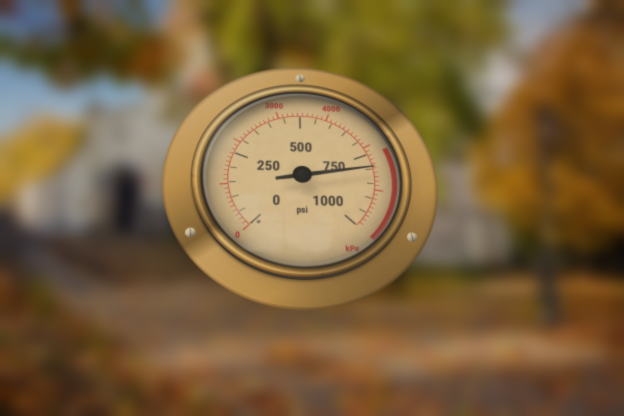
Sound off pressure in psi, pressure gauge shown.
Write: 800 psi
